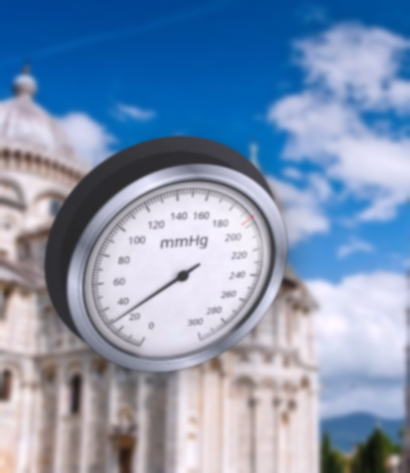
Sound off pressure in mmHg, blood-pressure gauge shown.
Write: 30 mmHg
